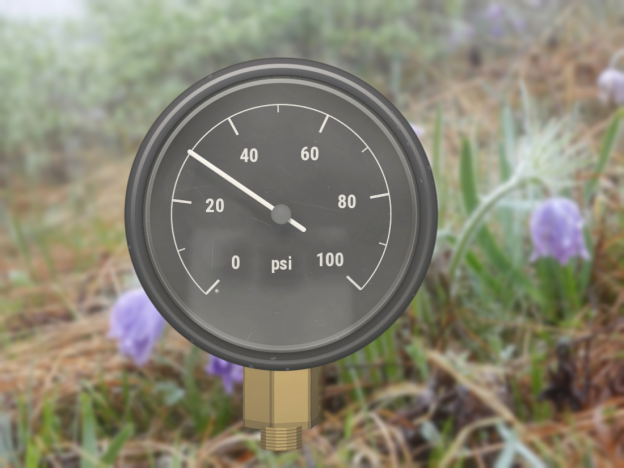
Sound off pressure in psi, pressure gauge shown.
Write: 30 psi
